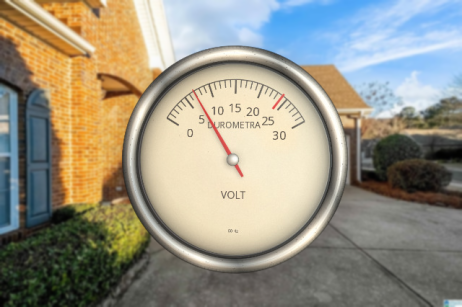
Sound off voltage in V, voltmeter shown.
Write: 7 V
